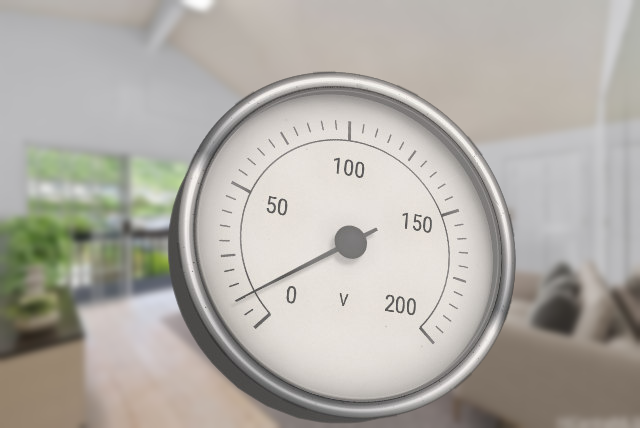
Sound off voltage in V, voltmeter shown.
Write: 10 V
